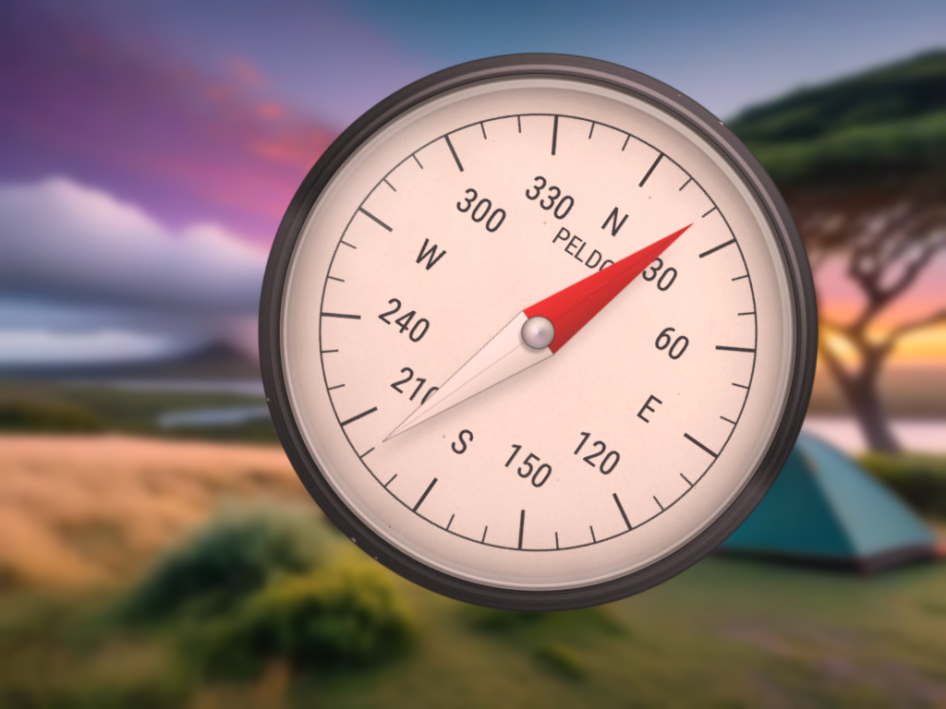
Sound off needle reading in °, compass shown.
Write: 20 °
